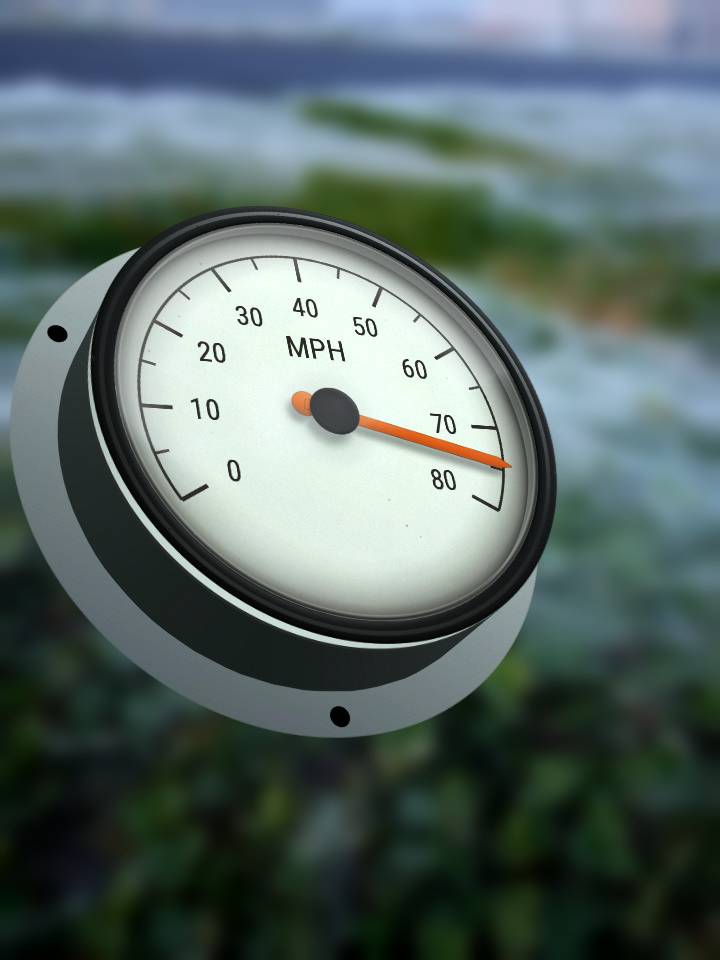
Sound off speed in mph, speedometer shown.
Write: 75 mph
